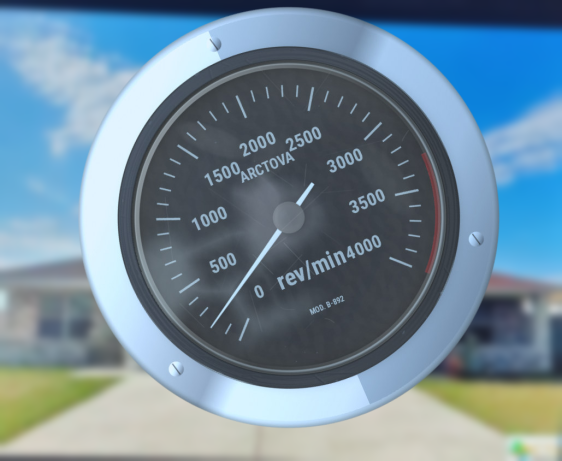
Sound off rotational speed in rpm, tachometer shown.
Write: 200 rpm
